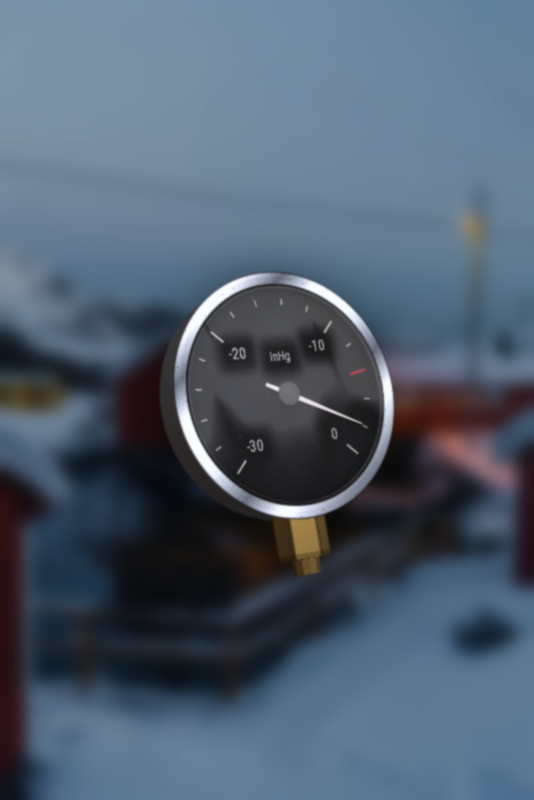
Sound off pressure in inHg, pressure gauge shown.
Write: -2 inHg
